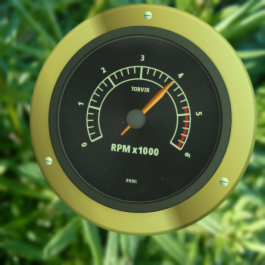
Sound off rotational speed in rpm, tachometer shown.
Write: 4000 rpm
